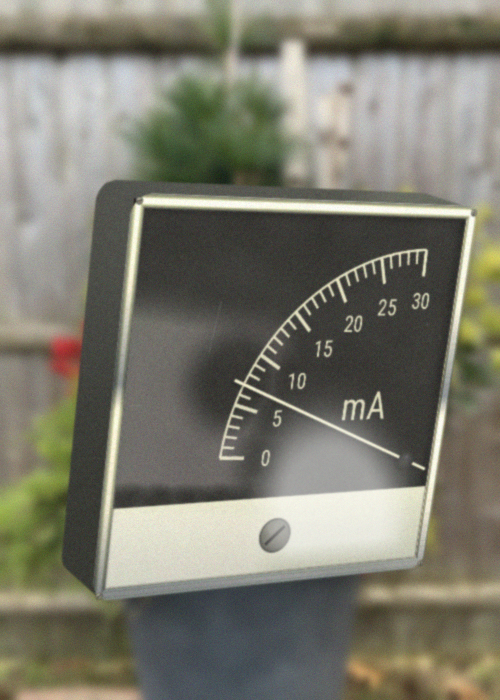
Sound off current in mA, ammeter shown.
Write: 7 mA
